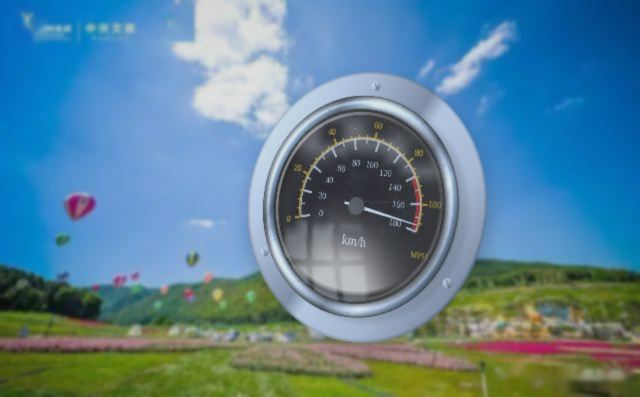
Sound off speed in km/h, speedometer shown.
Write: 175 km/h
